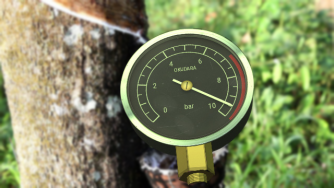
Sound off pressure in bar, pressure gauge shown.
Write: 9.5 bar
